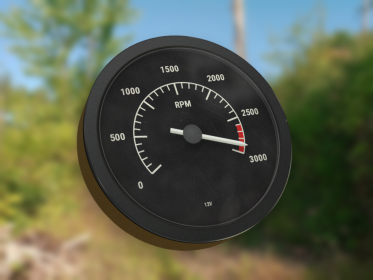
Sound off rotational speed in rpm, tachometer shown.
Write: 2900 rpm
